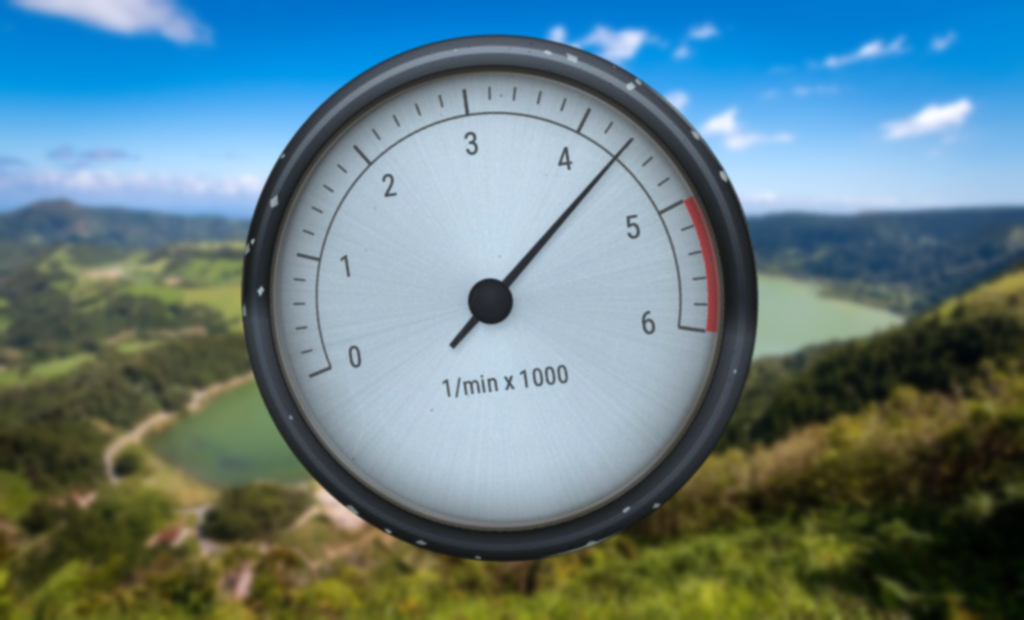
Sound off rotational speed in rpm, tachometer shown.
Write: 4400 rpm
